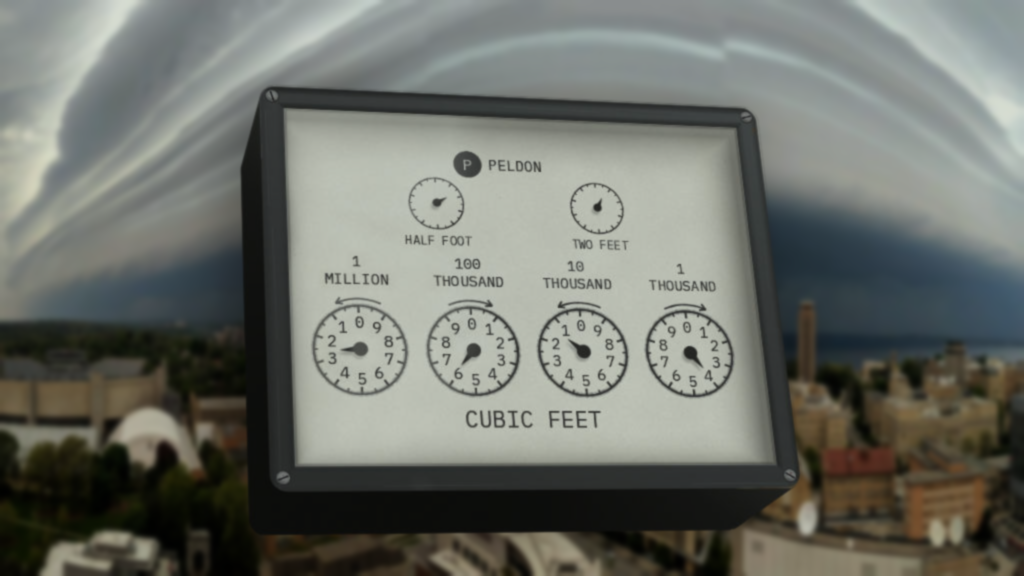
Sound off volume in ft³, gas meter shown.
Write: 261400 ft³
